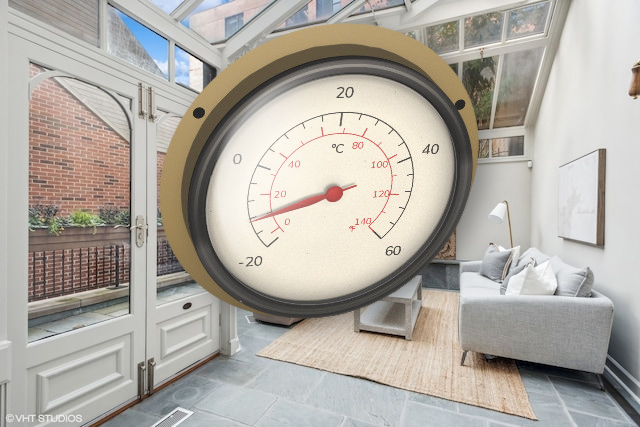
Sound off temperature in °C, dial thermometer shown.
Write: -12 °C
